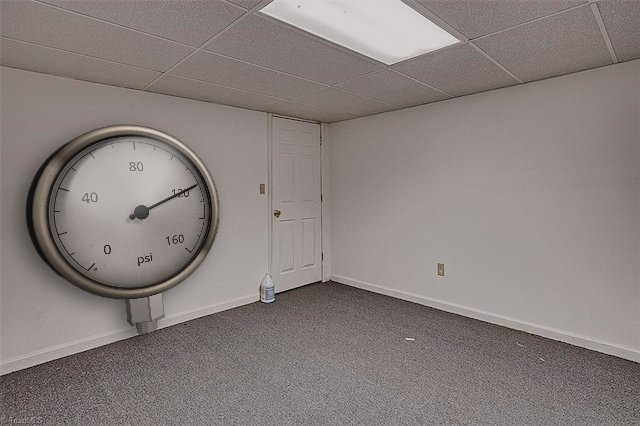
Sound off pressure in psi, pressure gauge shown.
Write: 120 psi
